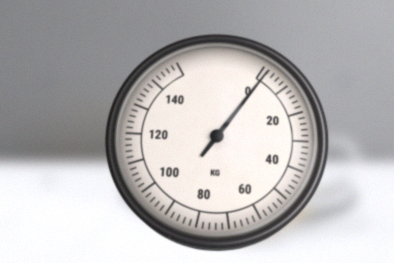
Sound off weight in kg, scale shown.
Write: 2 kg
